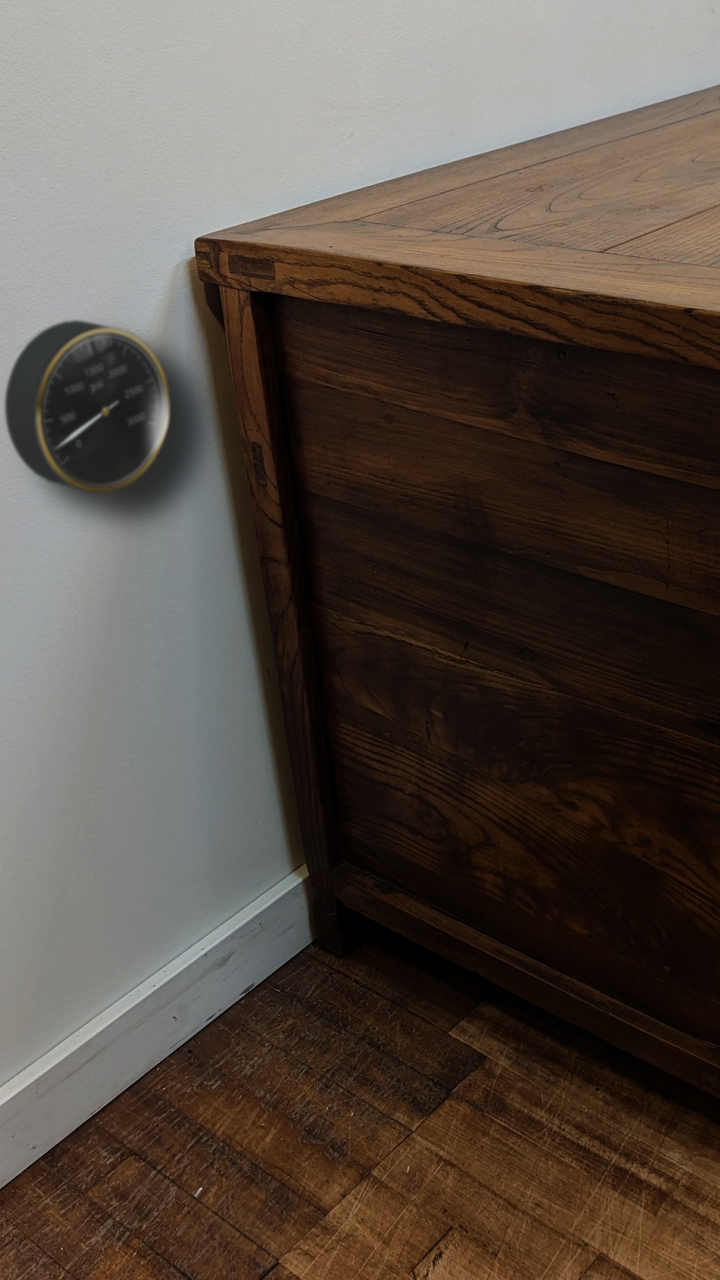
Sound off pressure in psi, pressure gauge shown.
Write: 200 psi
